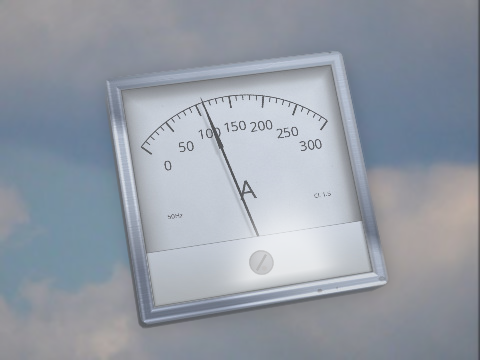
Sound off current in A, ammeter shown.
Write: 110 A
